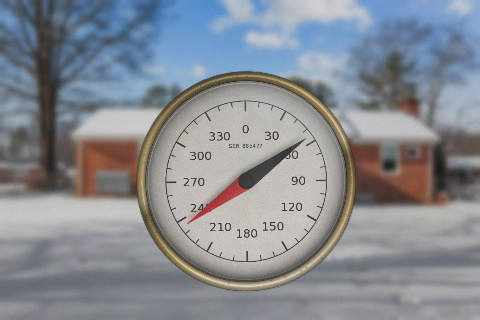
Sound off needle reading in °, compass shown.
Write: 235 °
